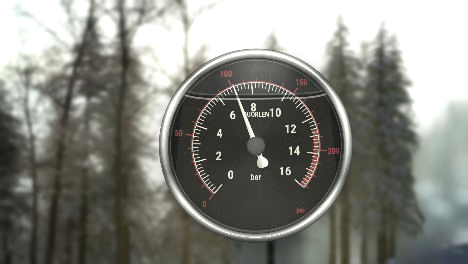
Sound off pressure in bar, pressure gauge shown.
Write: 7 bar
